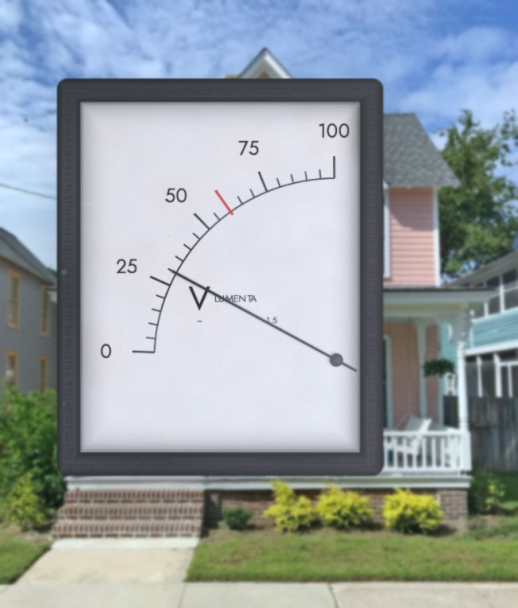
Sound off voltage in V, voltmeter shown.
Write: 30 V
